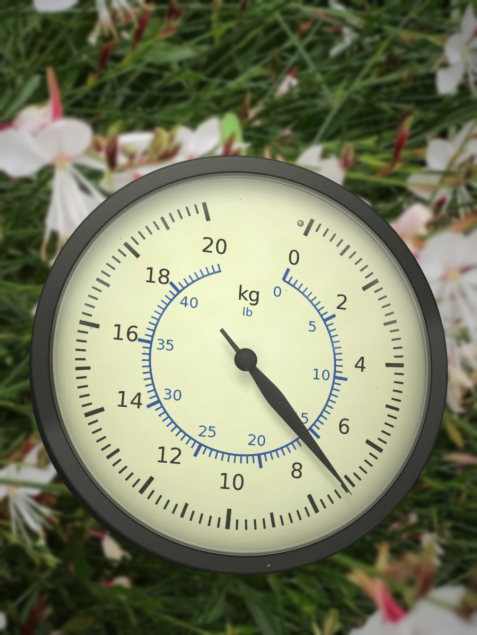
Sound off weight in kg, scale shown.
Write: 7.2 kg
